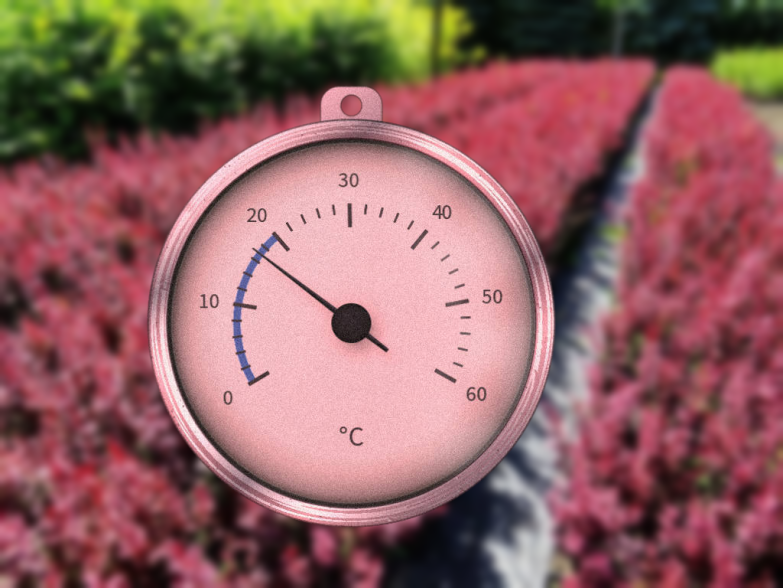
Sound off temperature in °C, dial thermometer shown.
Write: 17 °C
